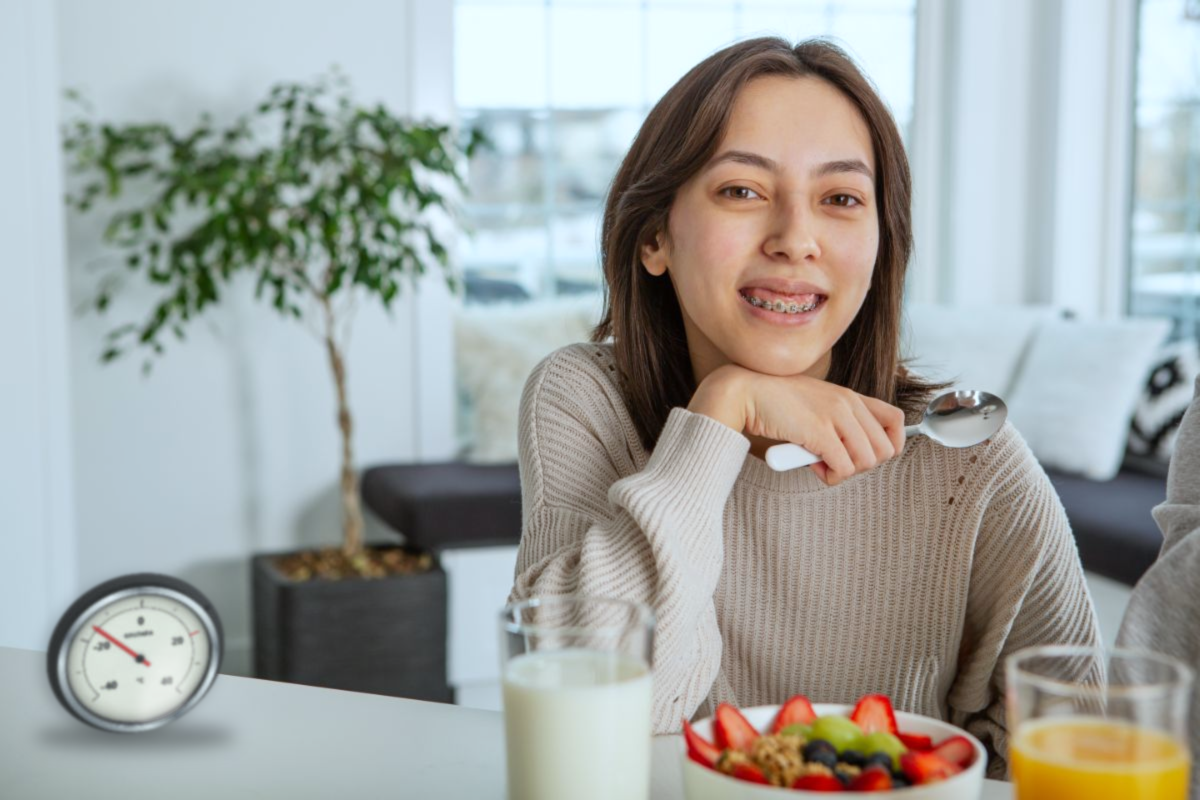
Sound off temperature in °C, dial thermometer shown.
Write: -15 °C
